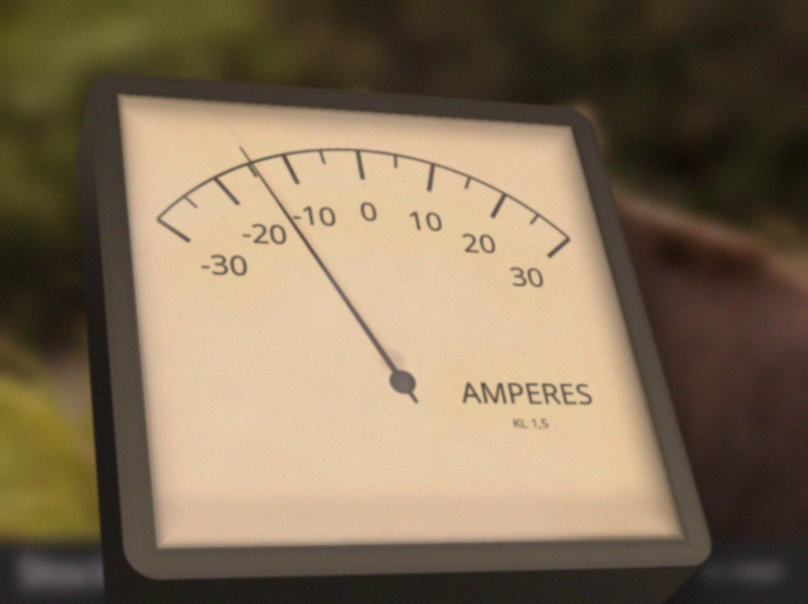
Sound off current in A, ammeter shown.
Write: -15 A
